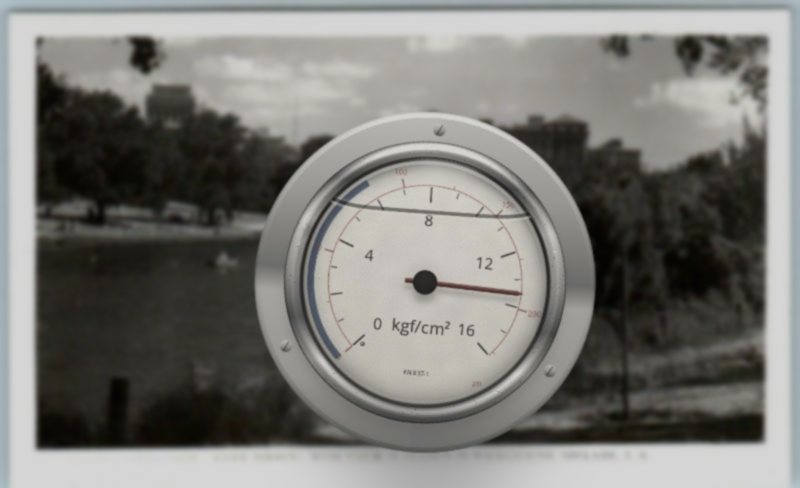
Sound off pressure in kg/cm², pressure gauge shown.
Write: 13.5 kg/cm²
